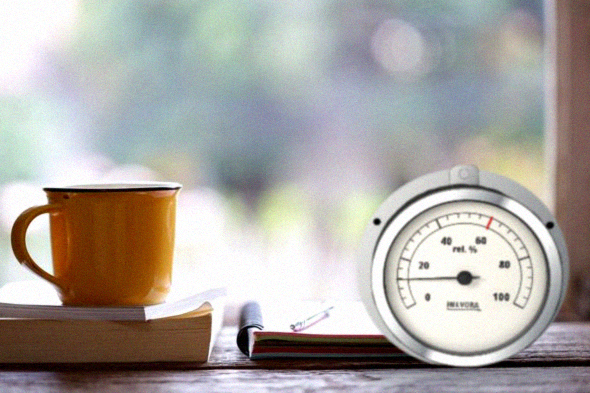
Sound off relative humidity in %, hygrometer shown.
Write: 12 %
